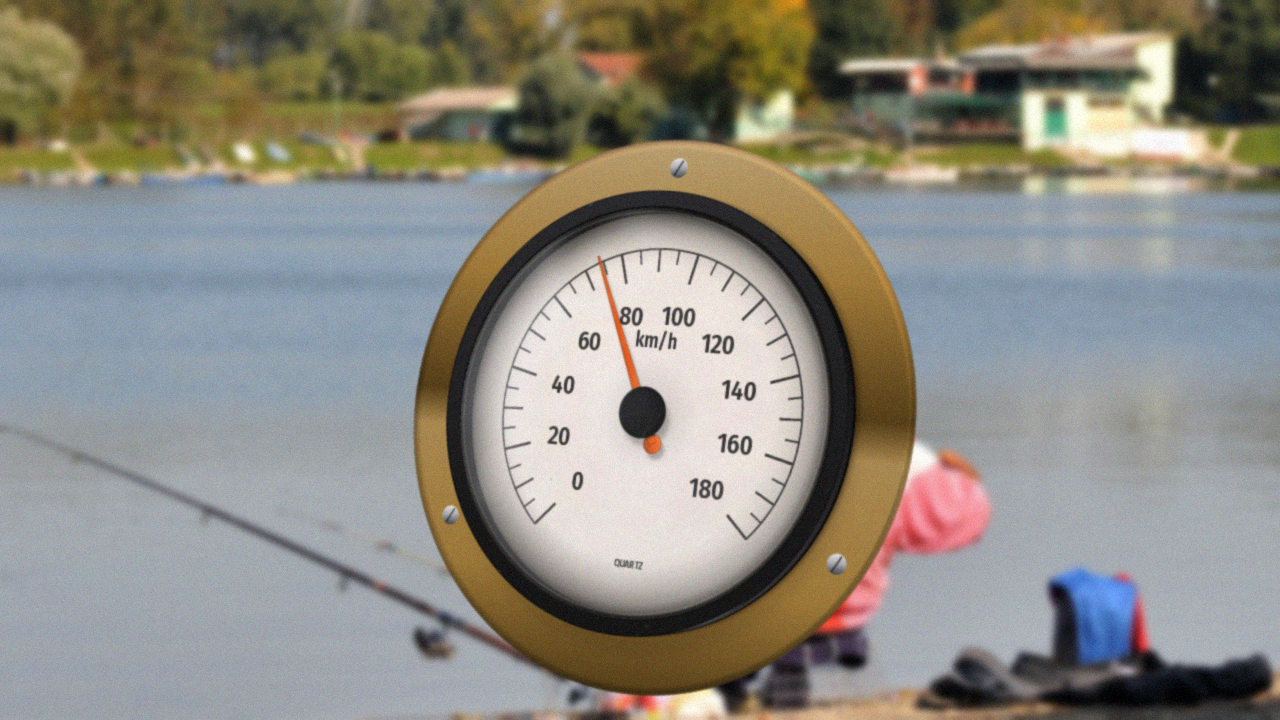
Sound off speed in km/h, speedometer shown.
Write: 75 km/h
